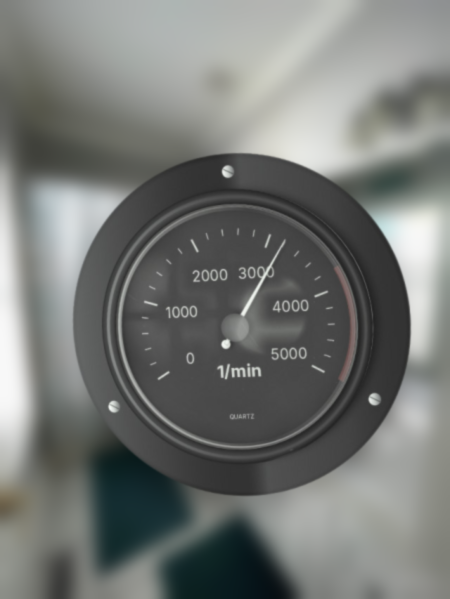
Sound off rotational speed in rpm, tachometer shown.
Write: 3200 rpm
